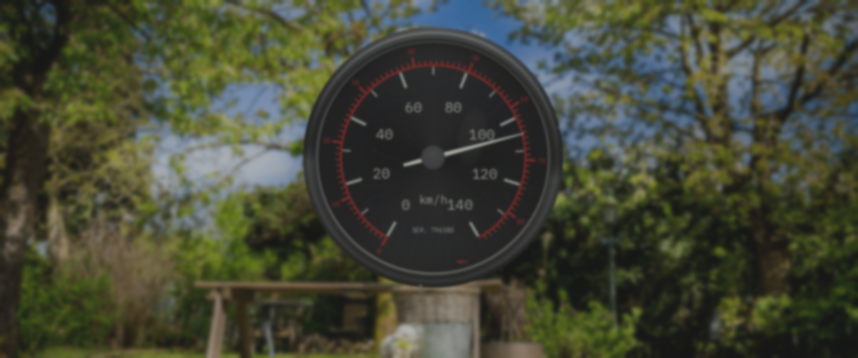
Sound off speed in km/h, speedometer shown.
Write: 105 km/h
